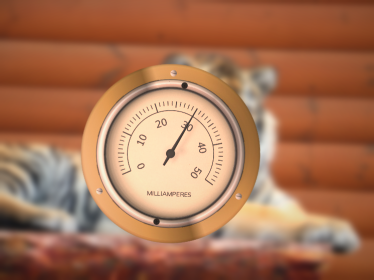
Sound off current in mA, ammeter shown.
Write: 30 mA
